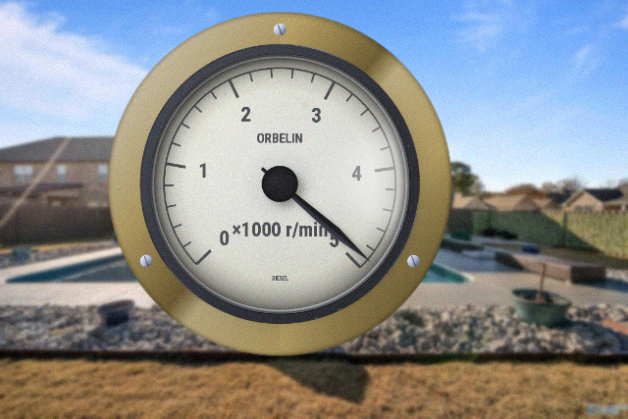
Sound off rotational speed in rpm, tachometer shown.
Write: 4900 rpm
